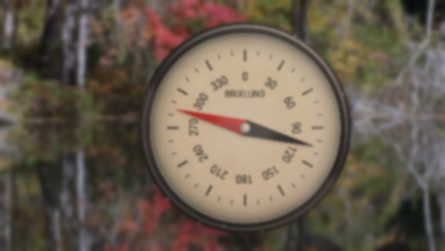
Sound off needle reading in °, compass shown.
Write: 285 °
